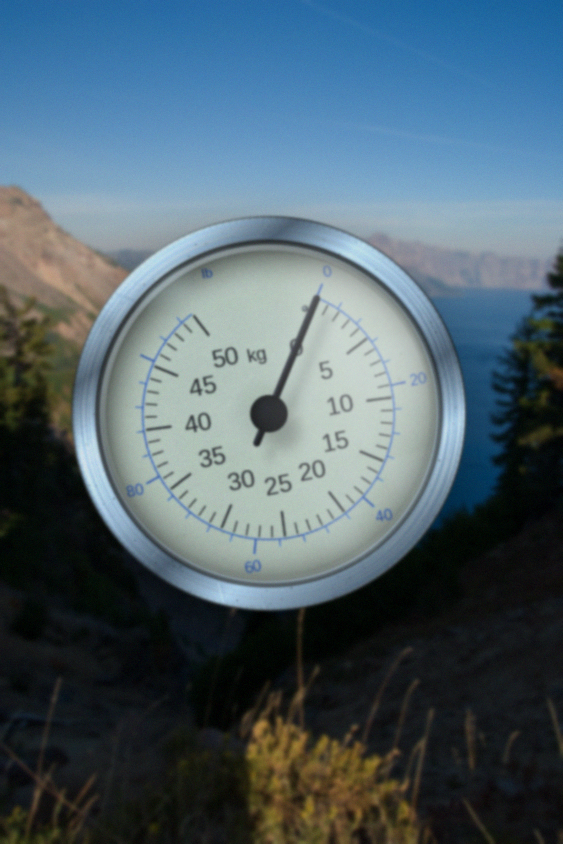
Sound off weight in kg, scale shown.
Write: 0 kg
